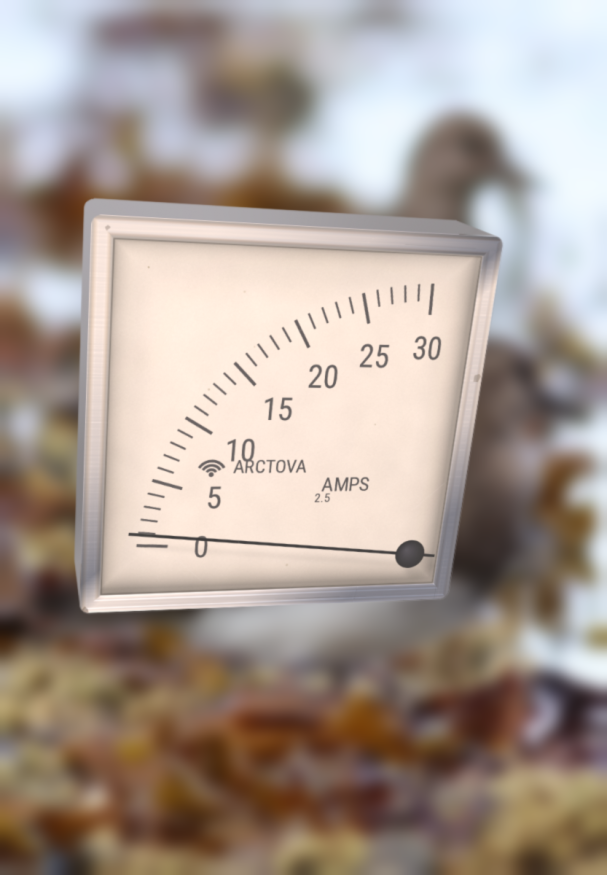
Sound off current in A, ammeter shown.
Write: 1 A
